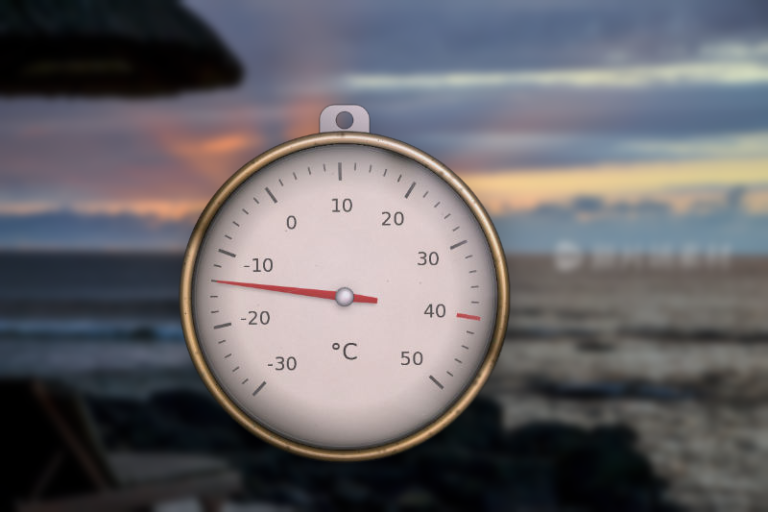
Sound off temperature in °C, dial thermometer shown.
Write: -14 °C
